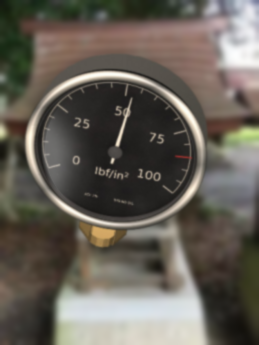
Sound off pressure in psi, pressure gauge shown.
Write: 52.5 psi
